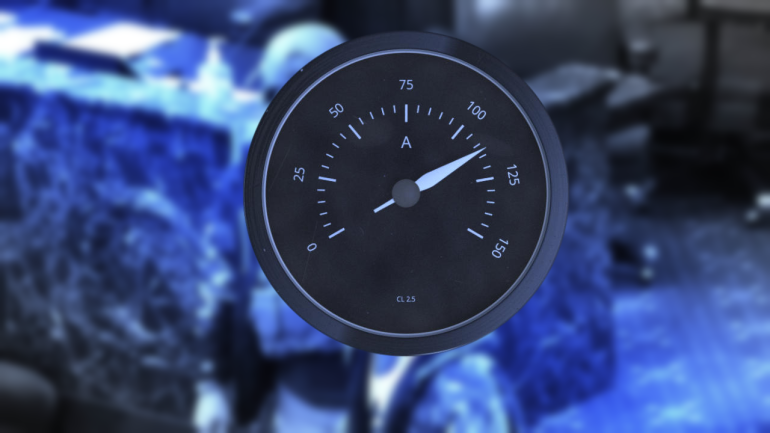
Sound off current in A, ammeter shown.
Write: 112.5 A
